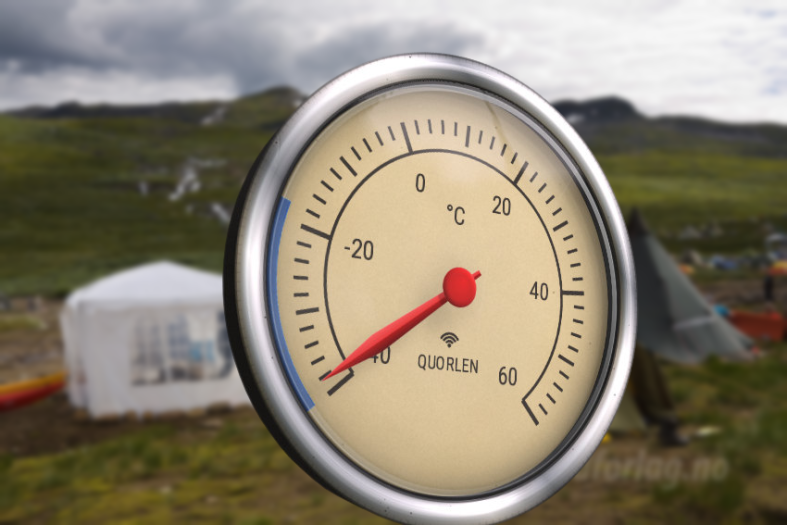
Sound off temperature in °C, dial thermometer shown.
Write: -38 °C
